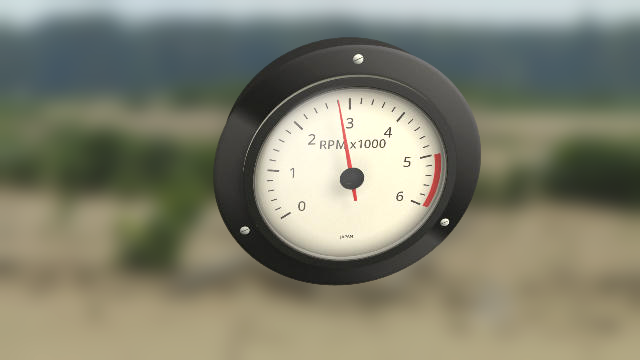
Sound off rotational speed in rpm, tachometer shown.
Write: 2800 rpm
